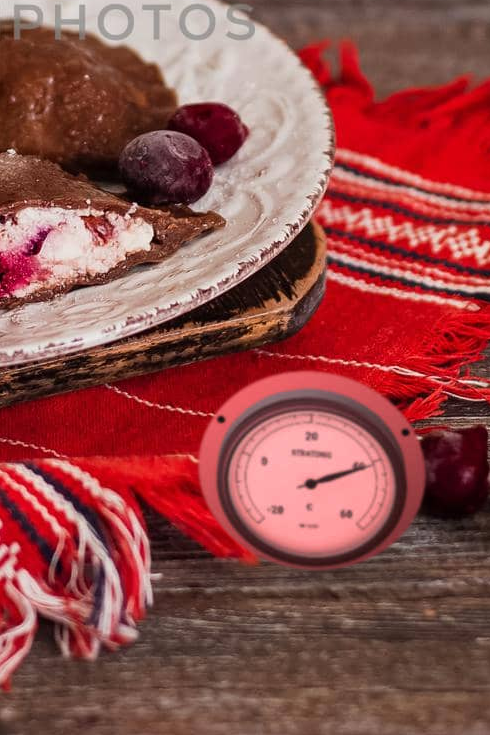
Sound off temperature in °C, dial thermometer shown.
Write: 40 °C
